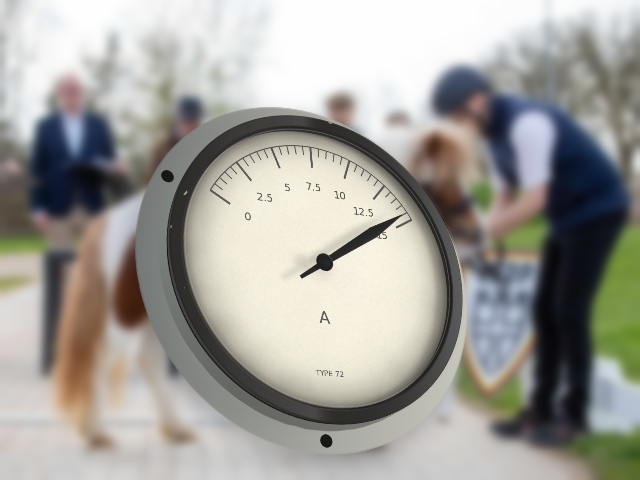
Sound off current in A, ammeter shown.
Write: 14.5 A
